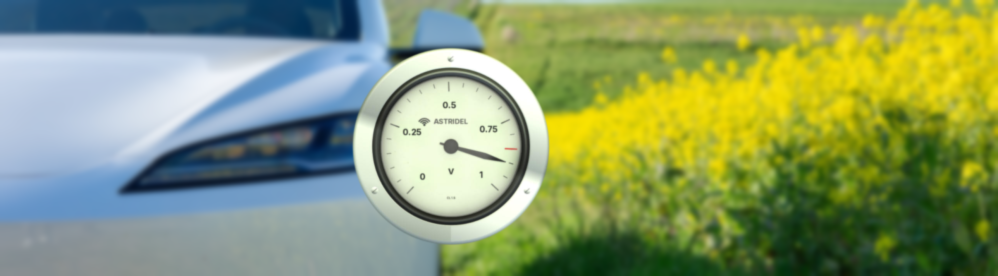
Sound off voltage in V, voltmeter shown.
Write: 0.9 V
